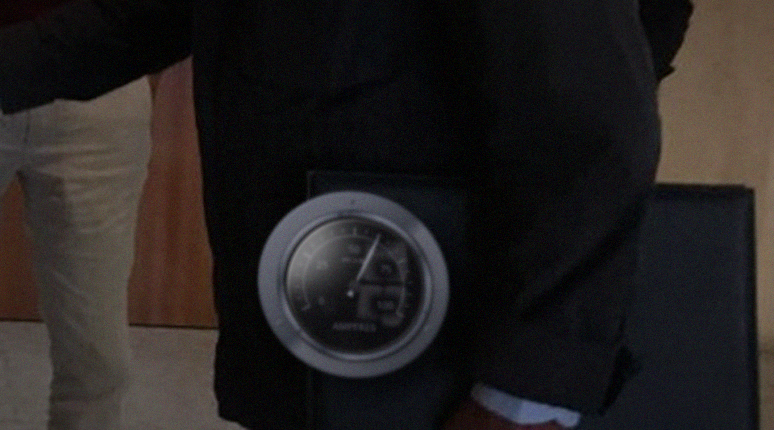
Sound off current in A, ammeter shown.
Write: 60 A
